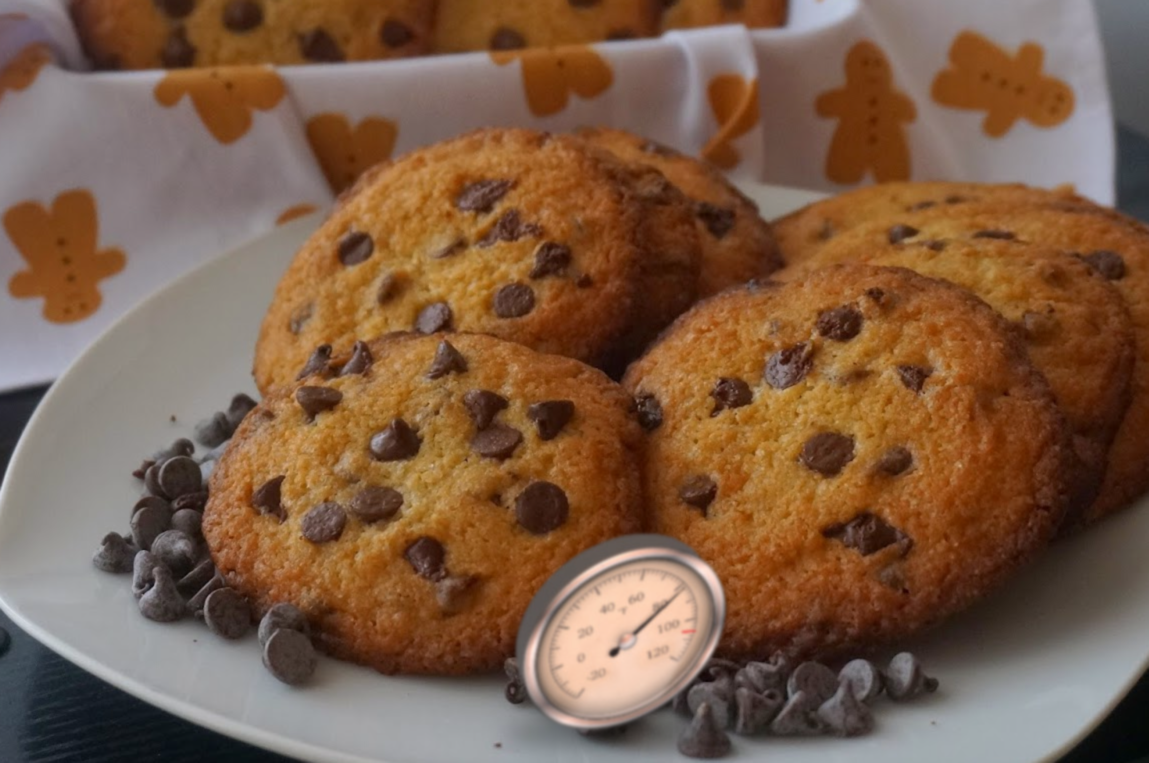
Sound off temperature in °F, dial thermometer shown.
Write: 80 °F
